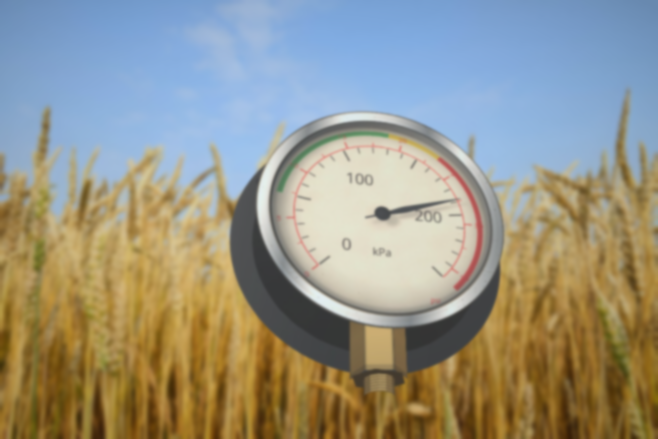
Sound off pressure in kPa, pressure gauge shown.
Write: 190 kPa
